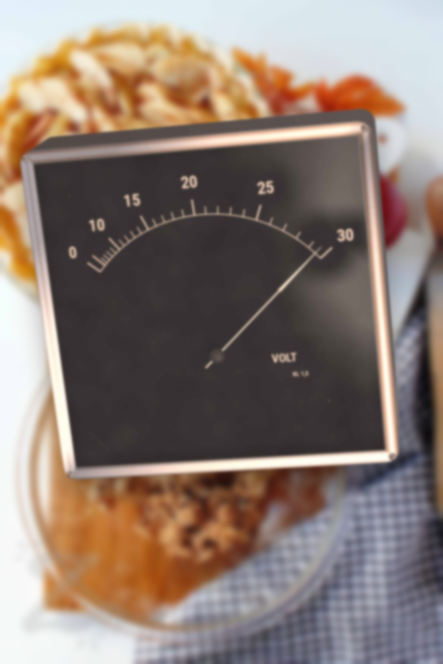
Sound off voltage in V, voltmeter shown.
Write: 29.5 V
